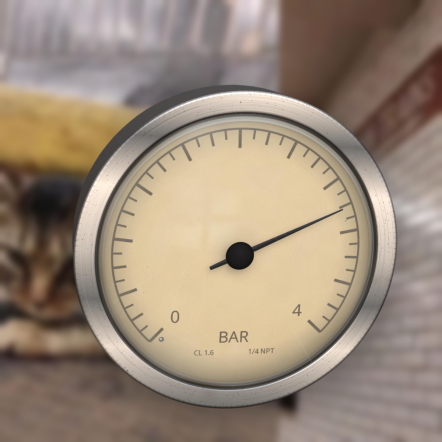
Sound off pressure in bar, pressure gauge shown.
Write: 3 bar
